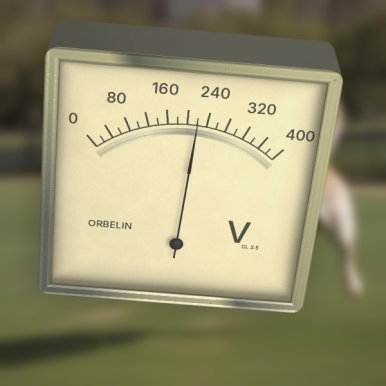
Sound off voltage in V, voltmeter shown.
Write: 220 V
